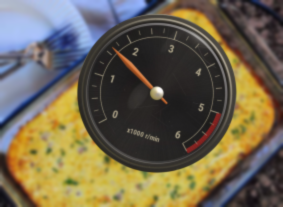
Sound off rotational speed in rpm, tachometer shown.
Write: 1625 rpm
